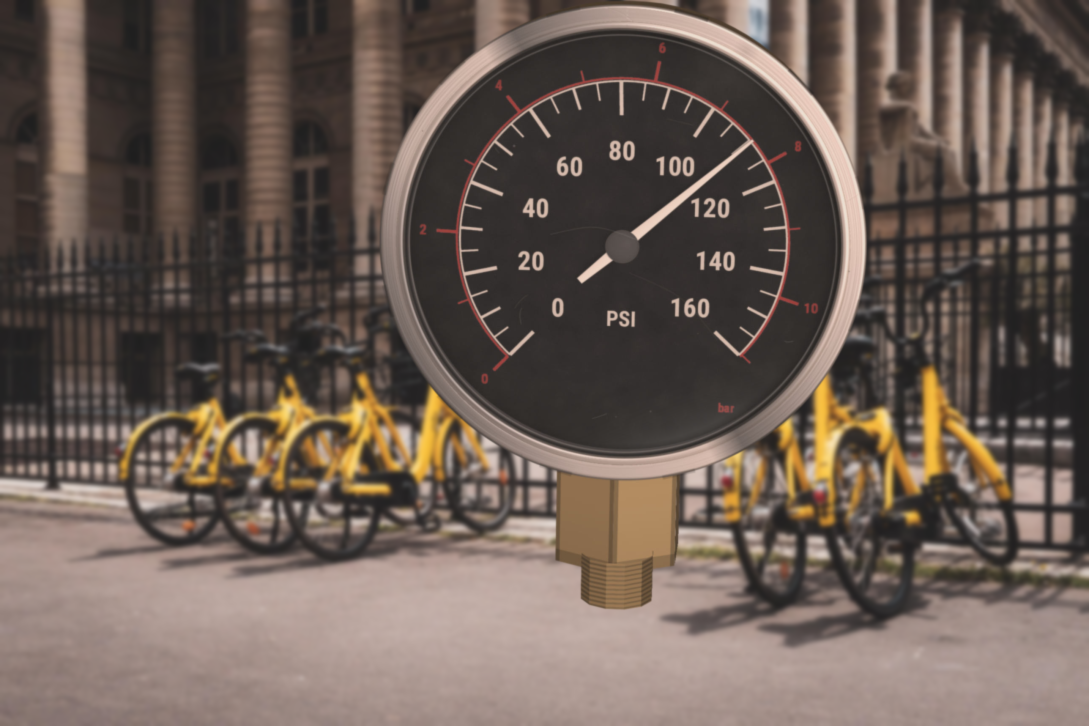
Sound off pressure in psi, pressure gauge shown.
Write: 110 psi
